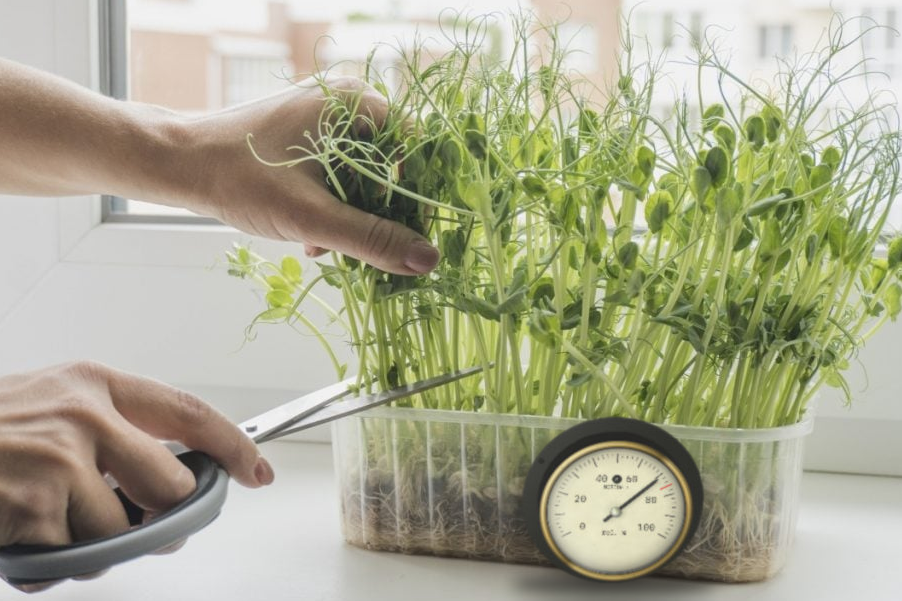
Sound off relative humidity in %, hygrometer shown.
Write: 70 %
